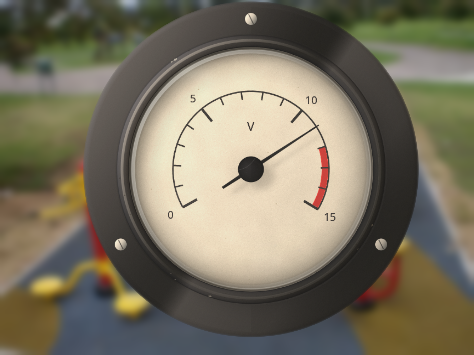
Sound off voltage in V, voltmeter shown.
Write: 11 V
